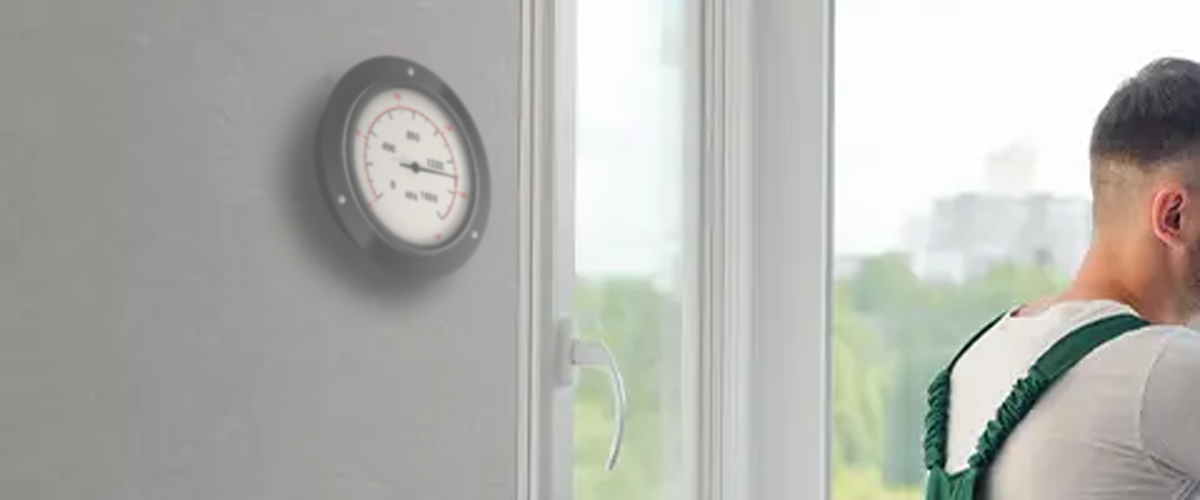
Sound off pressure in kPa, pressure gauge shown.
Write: 1300 kPa
